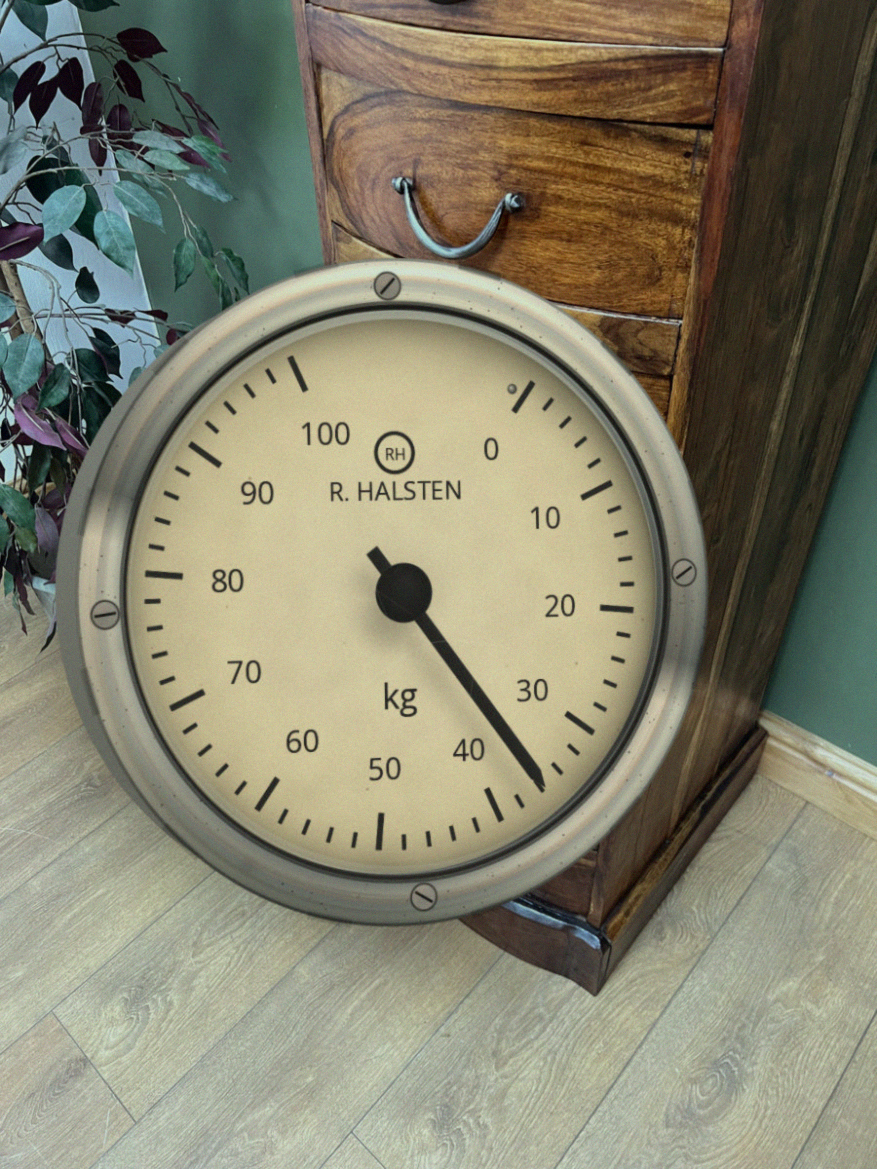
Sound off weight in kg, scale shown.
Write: 36 kg
